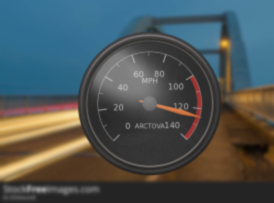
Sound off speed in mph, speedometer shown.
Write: 125 mph
